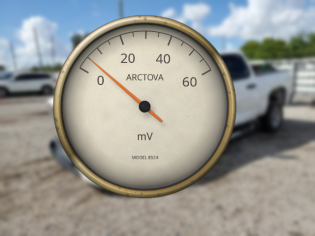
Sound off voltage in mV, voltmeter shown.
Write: 5 mV
